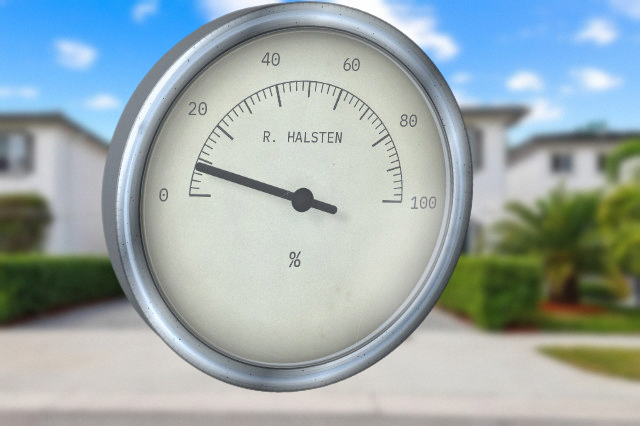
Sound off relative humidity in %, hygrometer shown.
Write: 8 %
